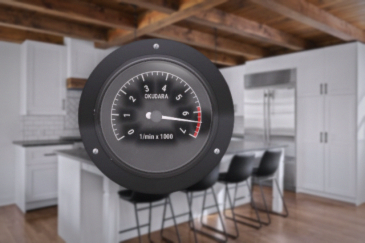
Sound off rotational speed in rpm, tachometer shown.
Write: 6400 rpm
